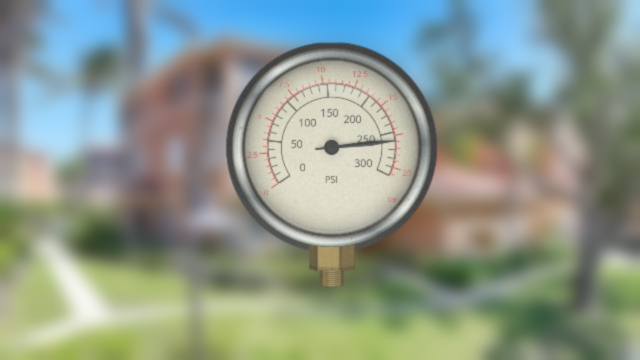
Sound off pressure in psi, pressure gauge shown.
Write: 260 psi
